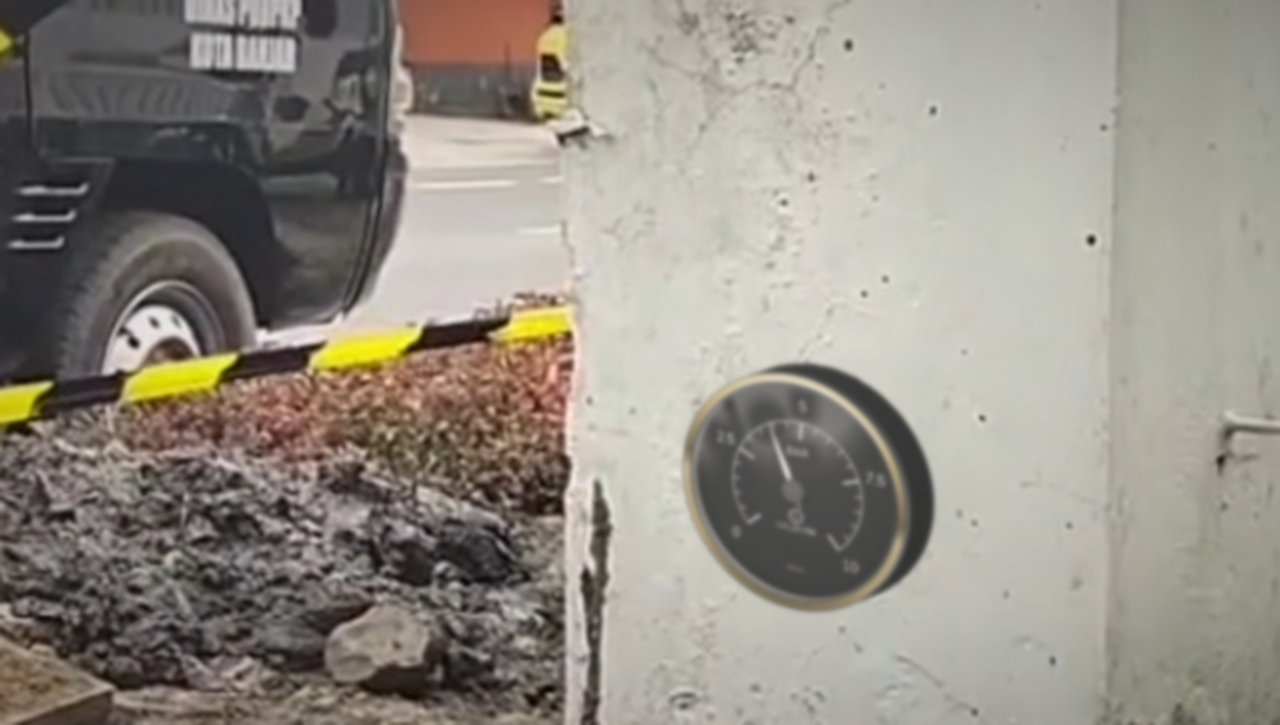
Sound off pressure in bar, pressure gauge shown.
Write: 4 bar
